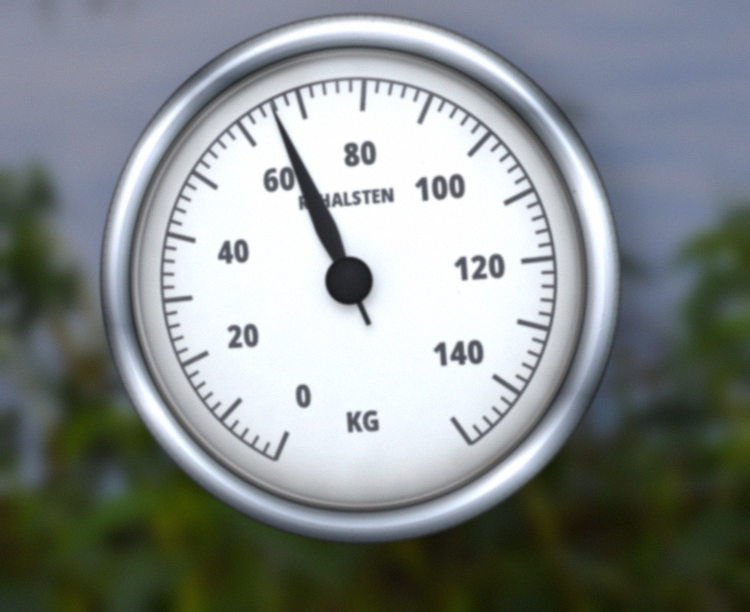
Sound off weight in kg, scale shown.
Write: 66 kg
